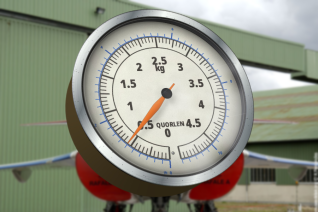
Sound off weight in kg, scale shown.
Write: 0.55 kg
